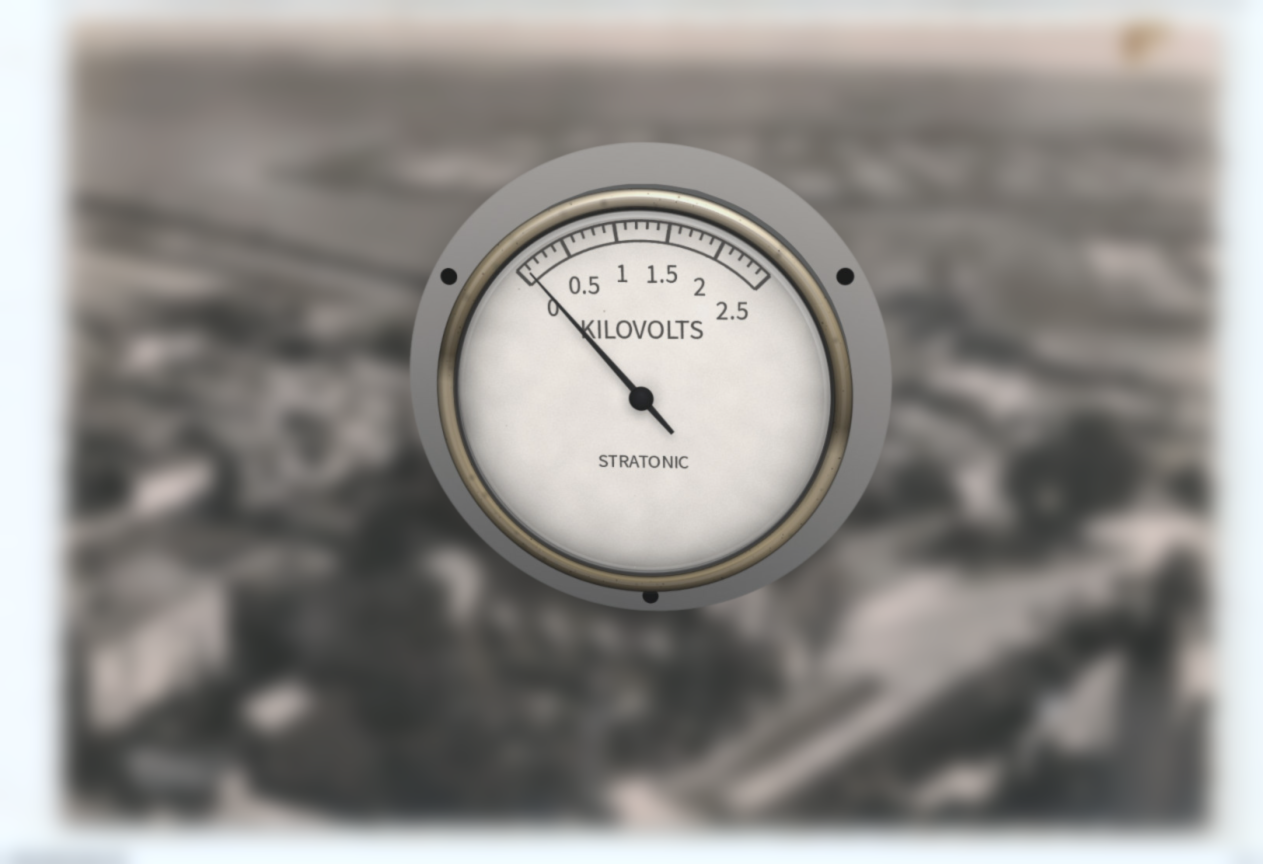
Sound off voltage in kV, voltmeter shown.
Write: 0.1 kV
